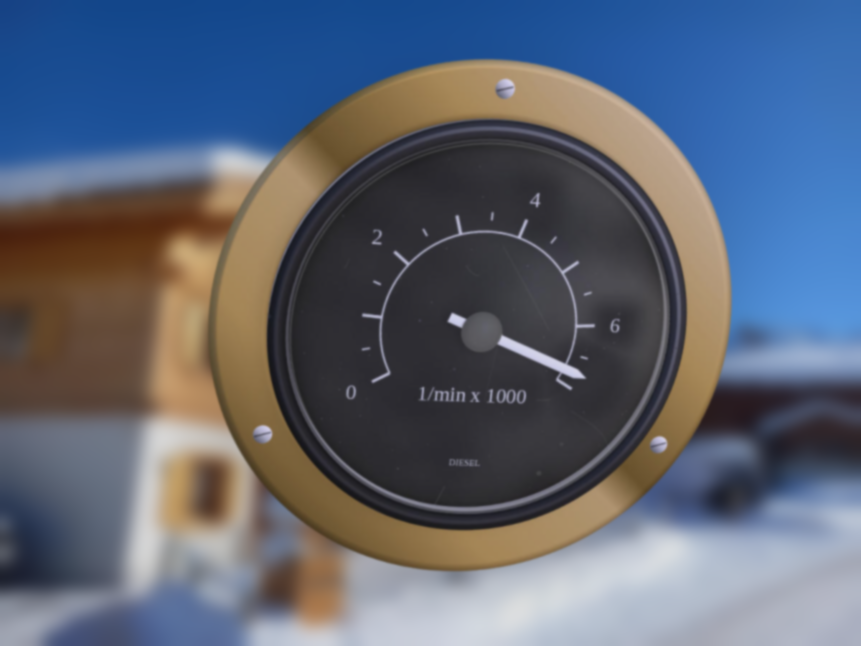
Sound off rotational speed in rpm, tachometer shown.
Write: 6750 rpm
